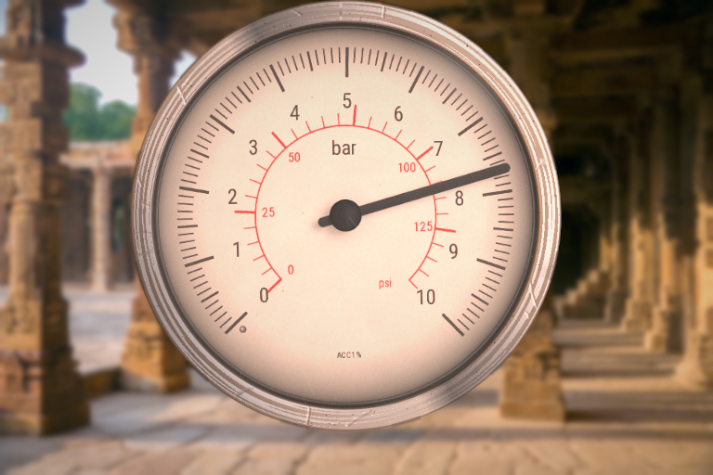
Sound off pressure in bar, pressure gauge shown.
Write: 7.7 bar
